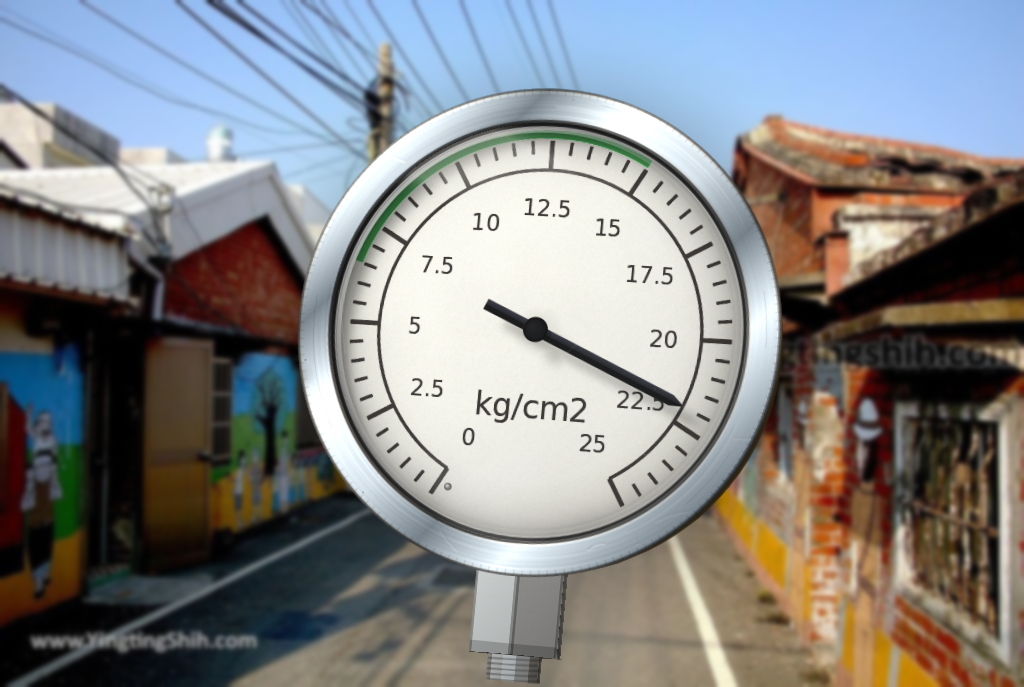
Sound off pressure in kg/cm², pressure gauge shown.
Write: 22 kg/cm²
